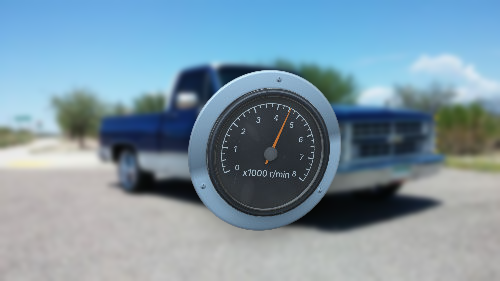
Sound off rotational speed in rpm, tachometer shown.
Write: 4500 rpm
